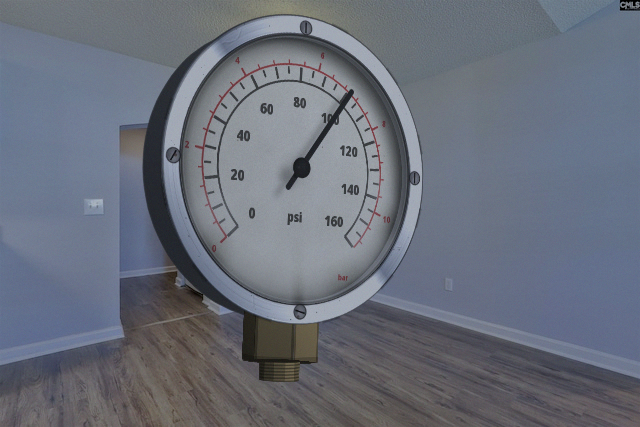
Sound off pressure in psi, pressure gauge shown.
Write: 100 psi
